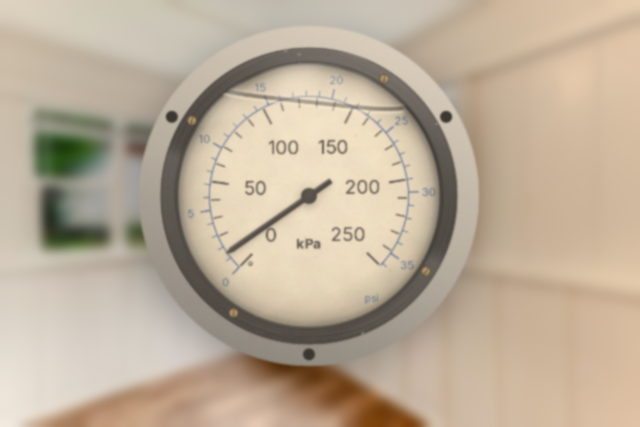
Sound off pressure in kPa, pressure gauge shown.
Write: 10 kPa
